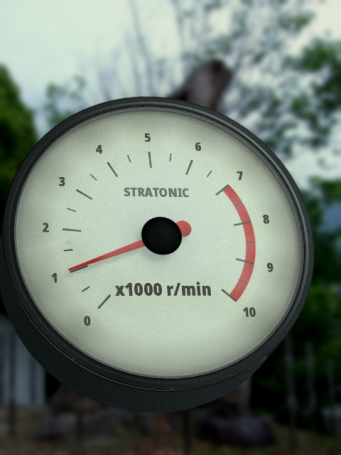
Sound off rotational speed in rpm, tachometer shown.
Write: 1000 rpm
